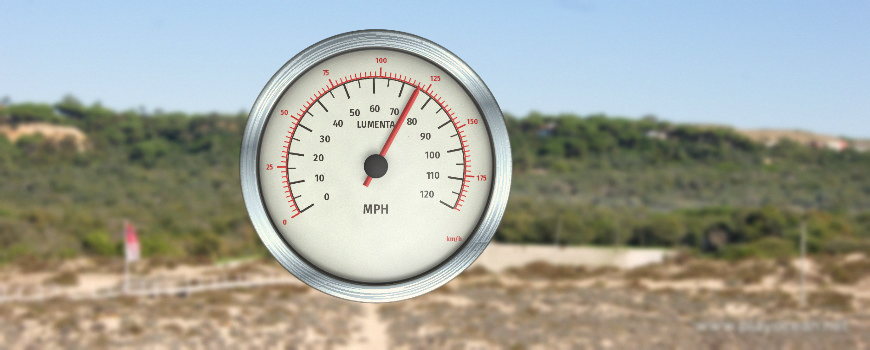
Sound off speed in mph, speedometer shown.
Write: 75 mph
